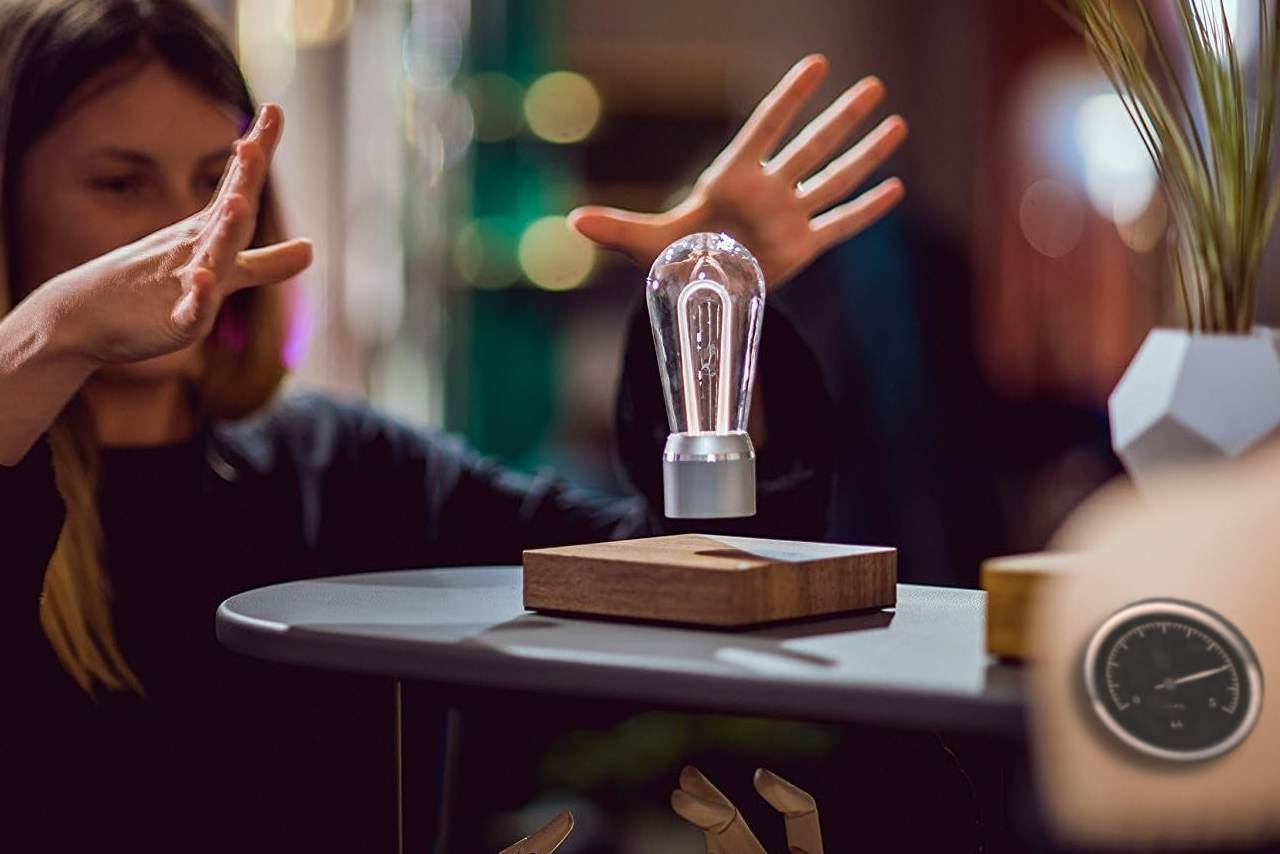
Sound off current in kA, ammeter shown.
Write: 4 kA
